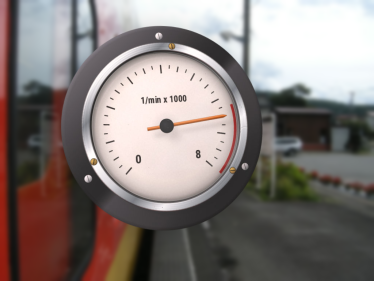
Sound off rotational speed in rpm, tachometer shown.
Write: 6500 rpm
